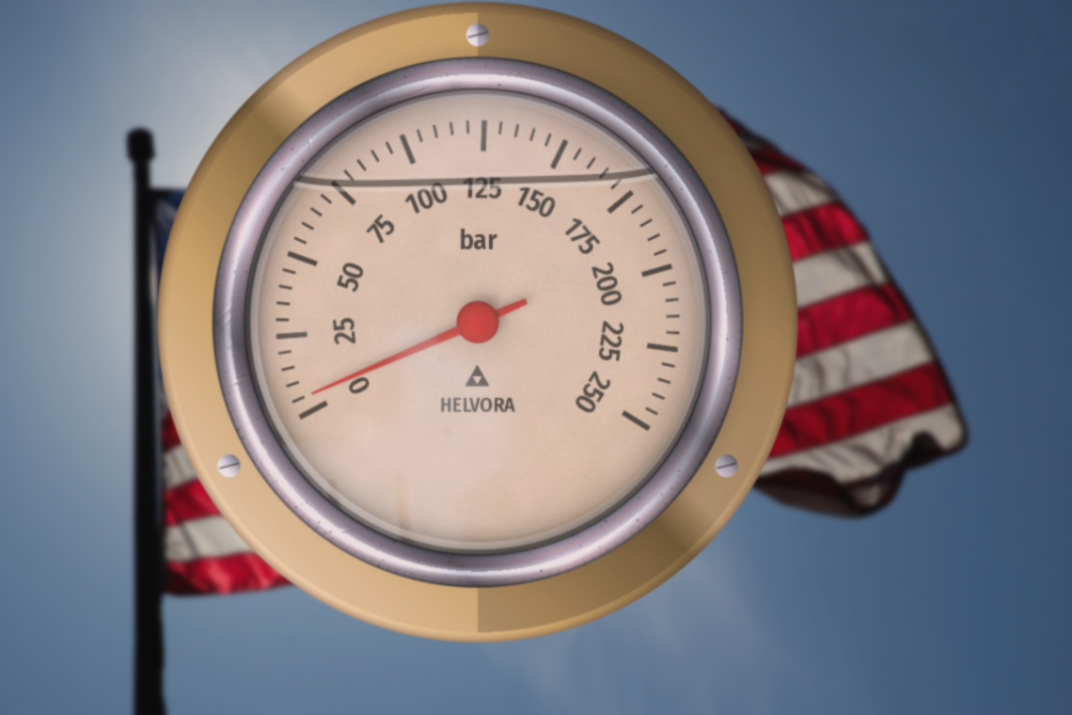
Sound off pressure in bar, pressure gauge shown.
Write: 5 bar
